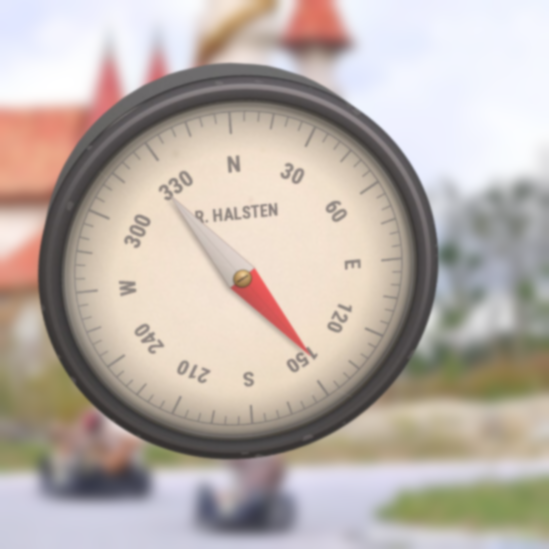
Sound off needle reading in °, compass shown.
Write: 145 °
